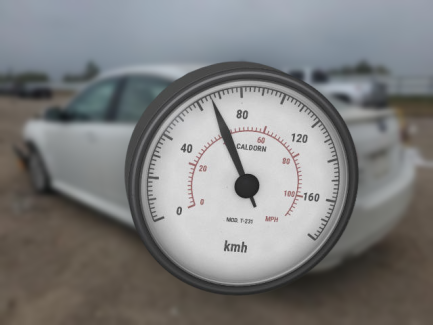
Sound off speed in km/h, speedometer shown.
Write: 66 km/h
